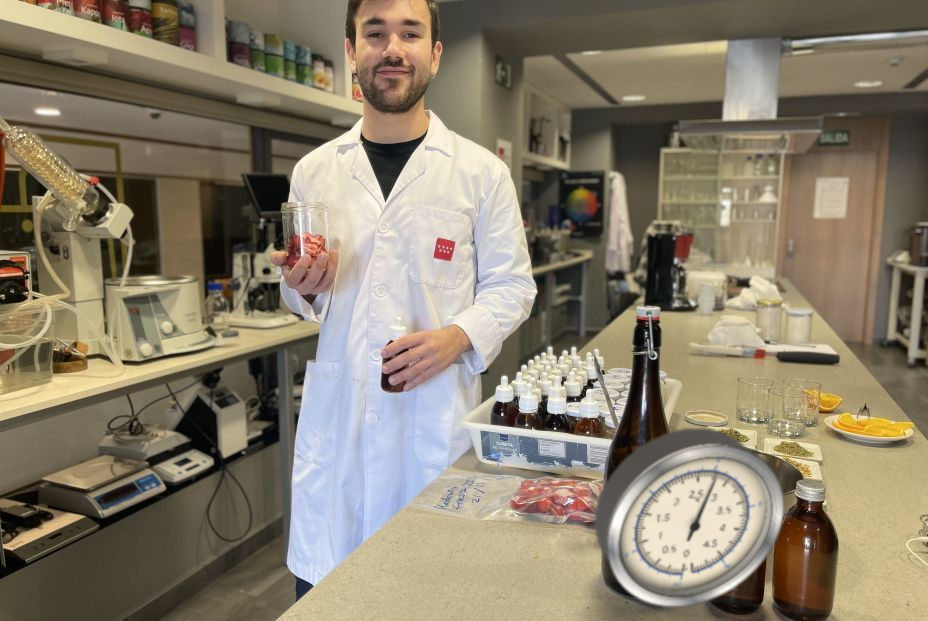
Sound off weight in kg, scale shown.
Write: 2.75 kg
